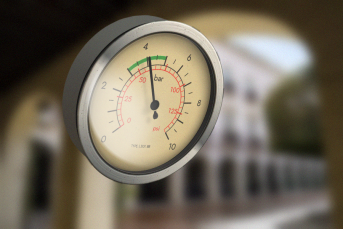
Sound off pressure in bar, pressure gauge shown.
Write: 4 bar
